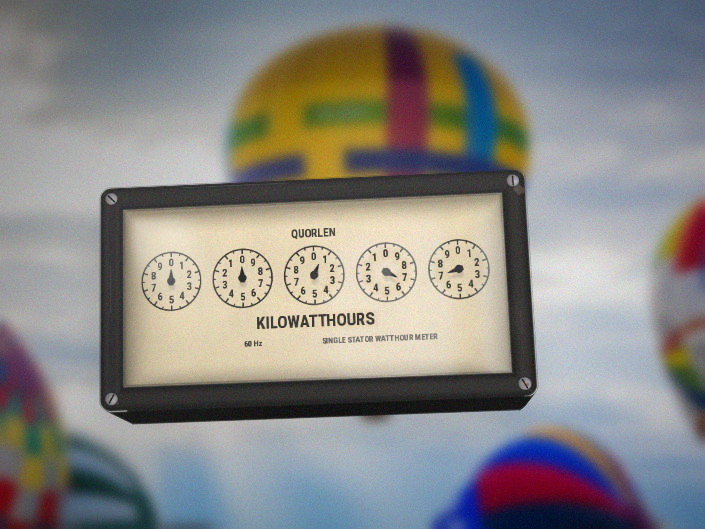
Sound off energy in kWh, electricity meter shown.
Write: 67 kWh
